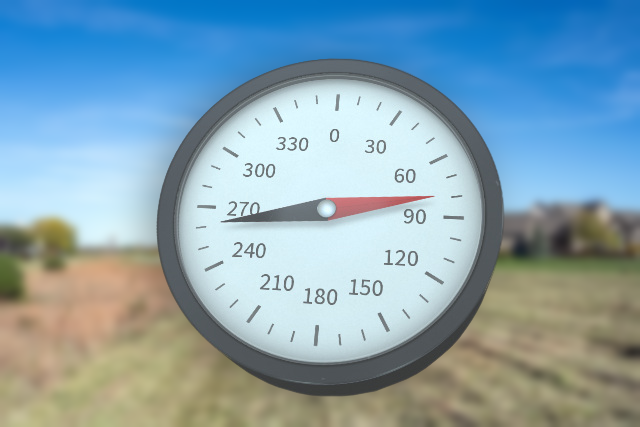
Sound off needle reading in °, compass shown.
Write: 80 °
